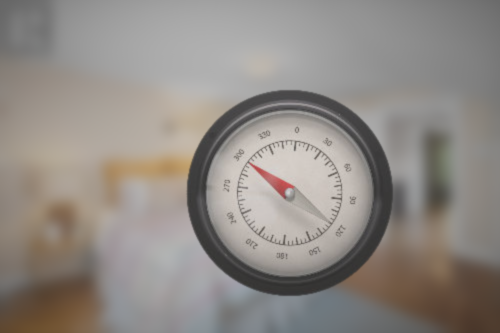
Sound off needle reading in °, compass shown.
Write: 300 °
